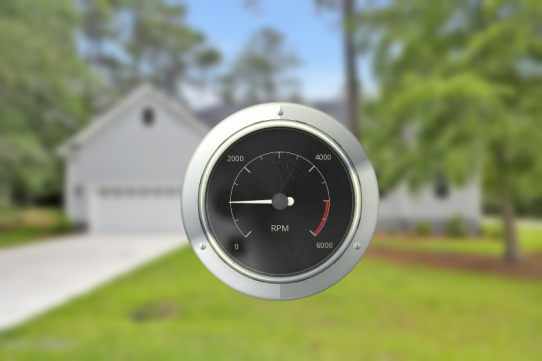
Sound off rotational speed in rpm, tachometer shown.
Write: 1000 rpm
